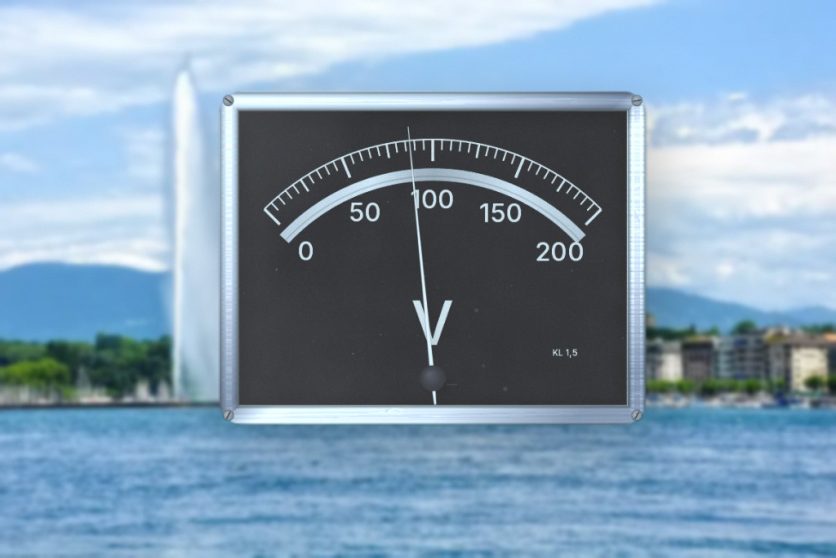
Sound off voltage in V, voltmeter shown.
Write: 87.5 V
